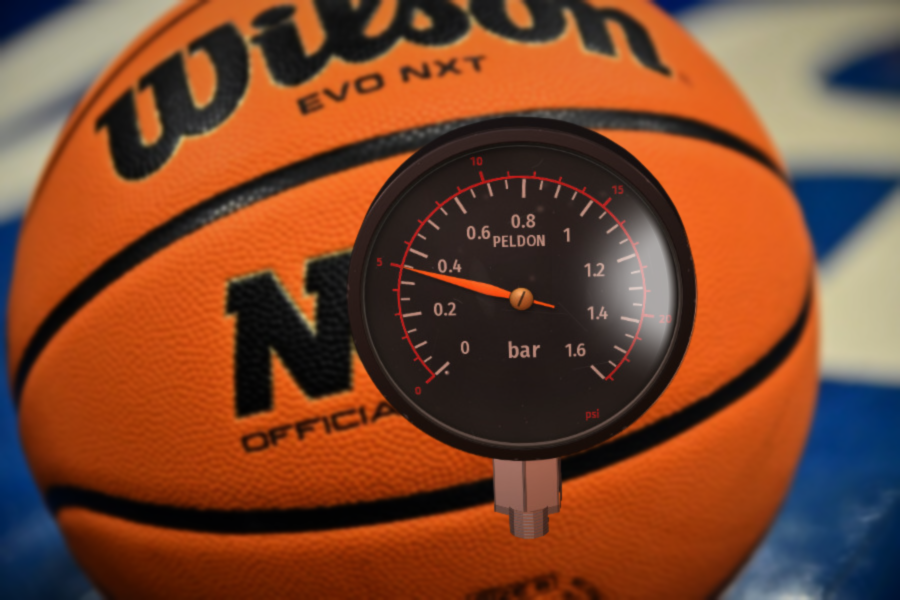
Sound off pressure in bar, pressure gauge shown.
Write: 0.35 bar
